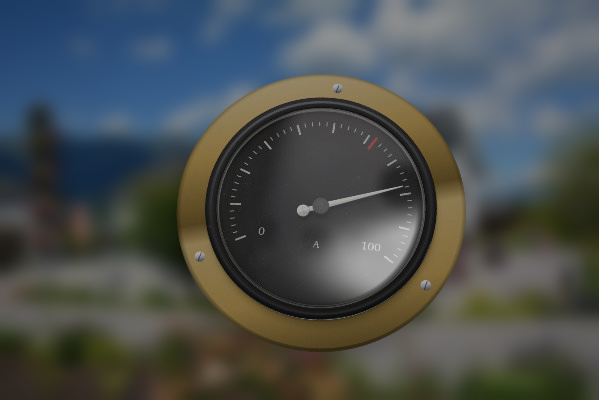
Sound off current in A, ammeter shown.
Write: 78 A
